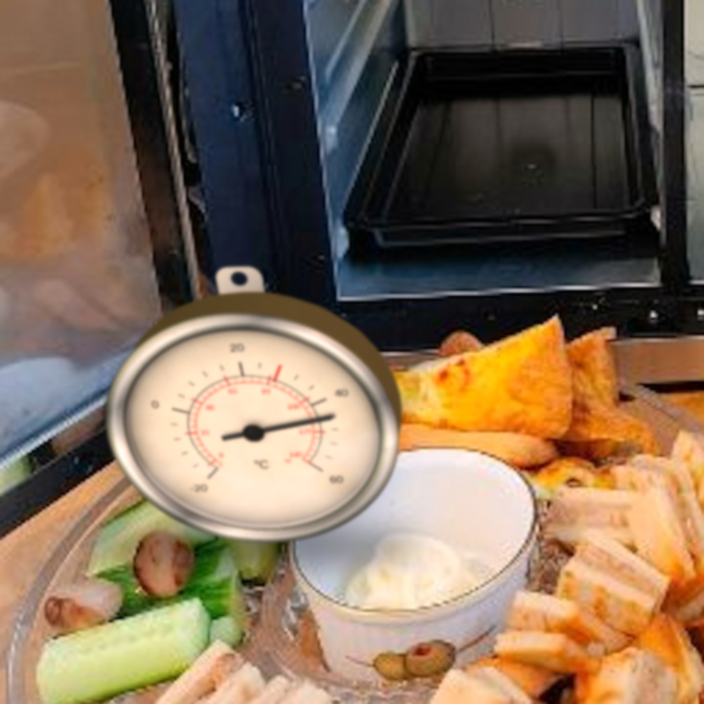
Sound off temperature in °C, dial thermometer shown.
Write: 44 °C
